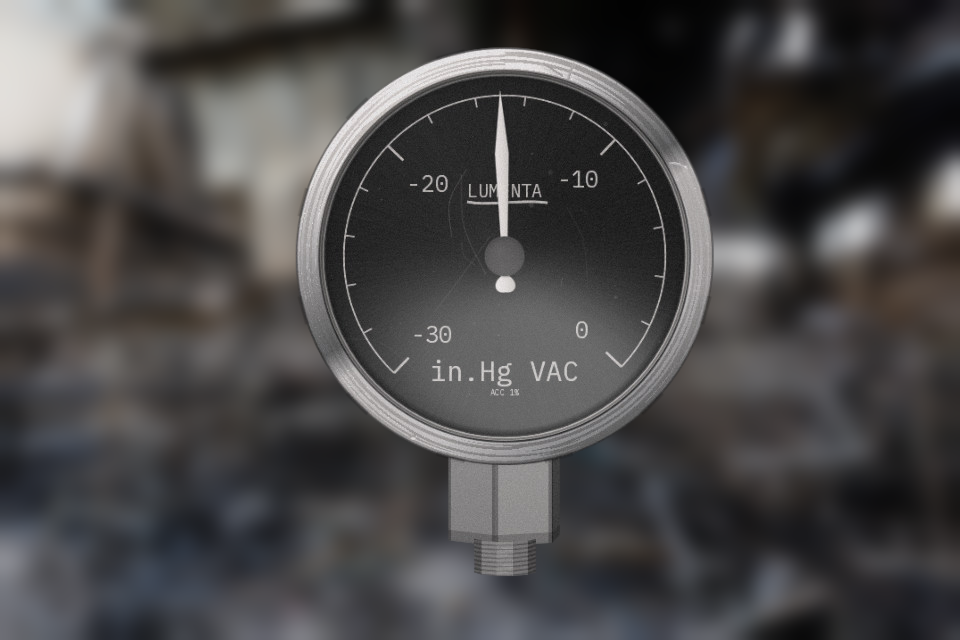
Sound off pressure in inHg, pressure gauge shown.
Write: -15 inHg
